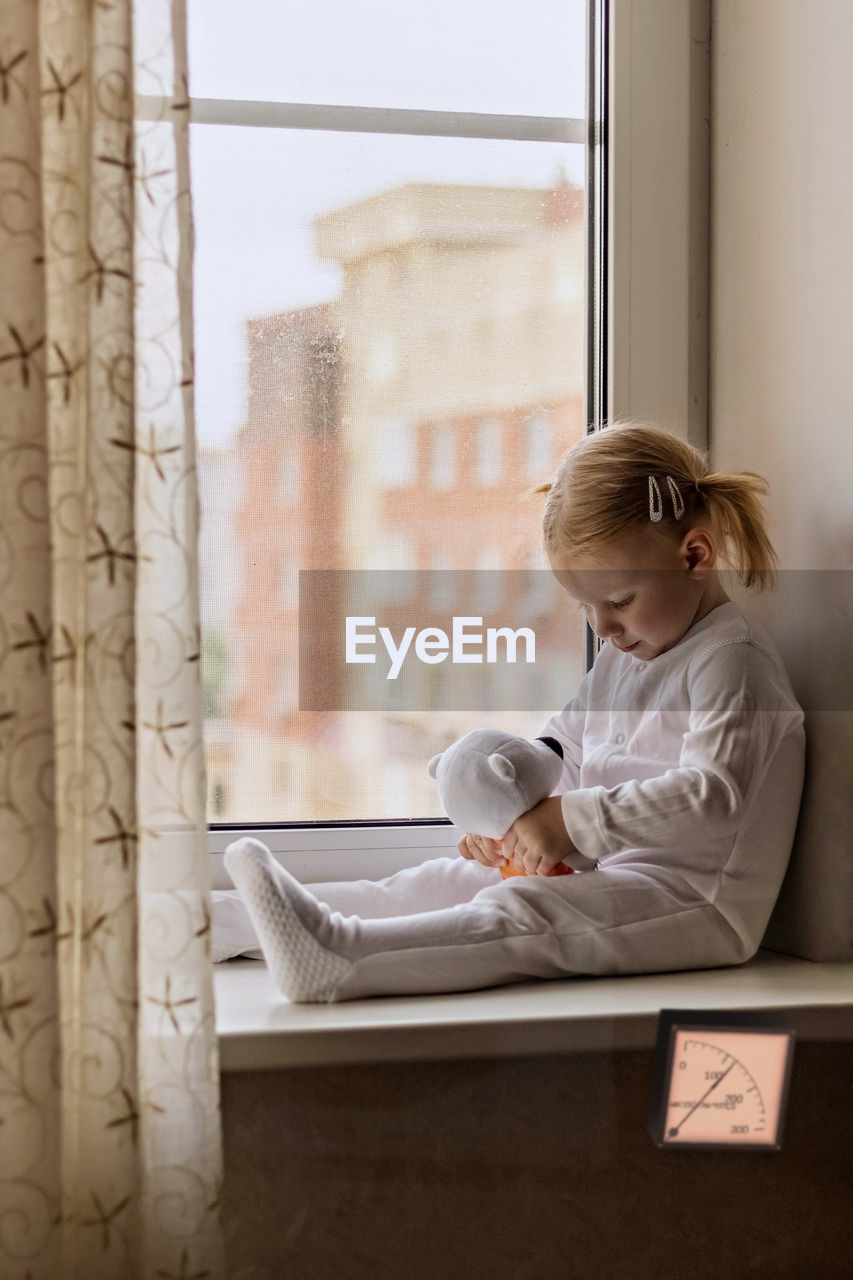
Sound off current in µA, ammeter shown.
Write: 120 µA
